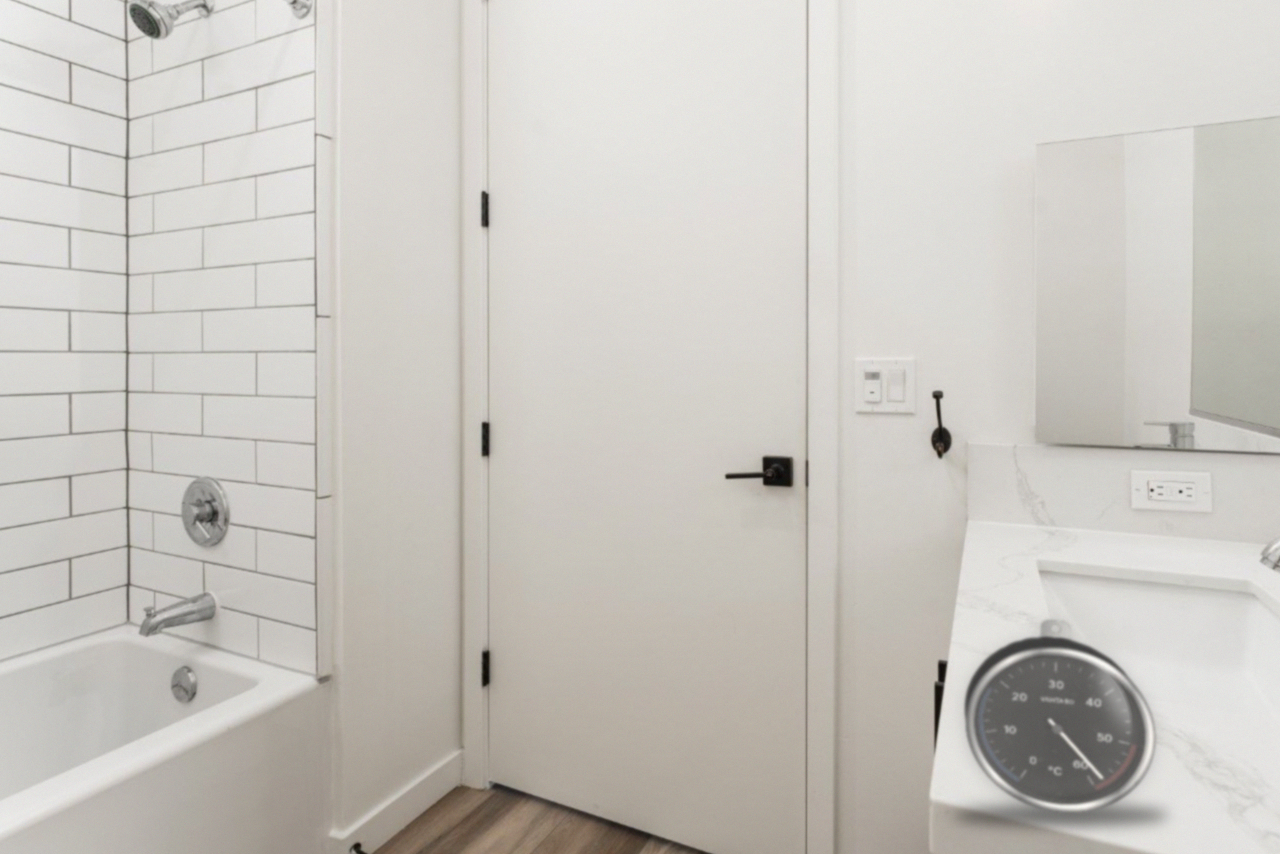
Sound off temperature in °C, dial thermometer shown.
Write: 58 °C
